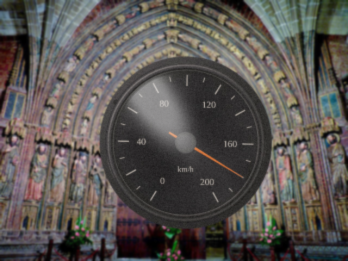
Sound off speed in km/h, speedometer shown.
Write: 180 km/h
